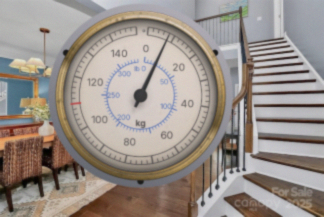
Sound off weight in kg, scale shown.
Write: 8 kg
